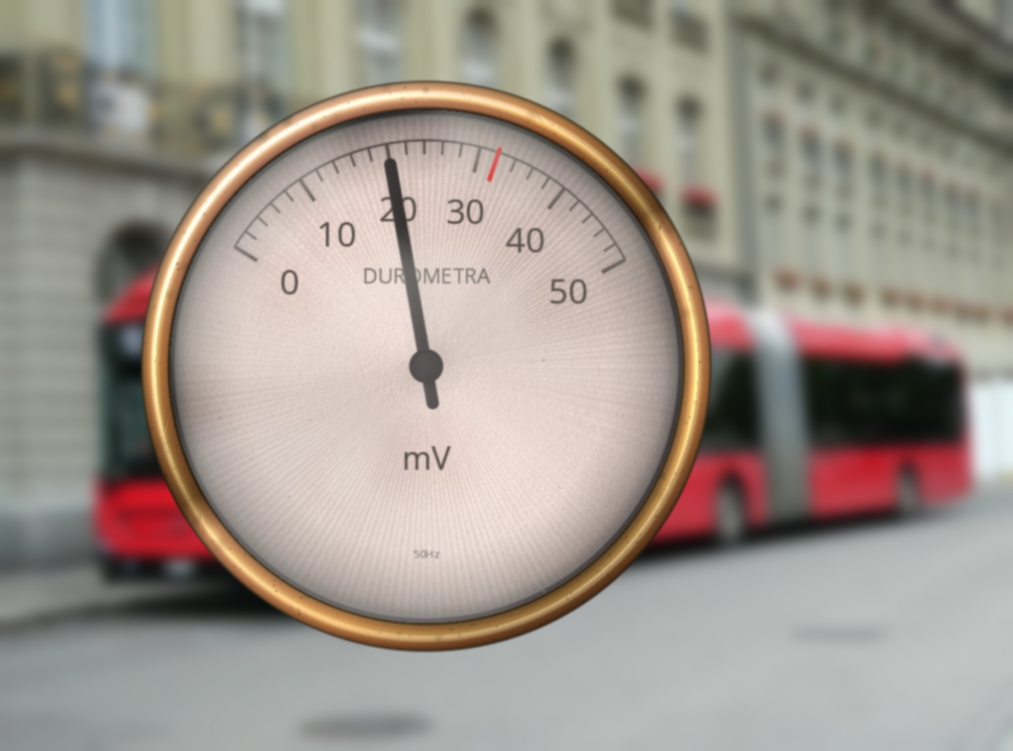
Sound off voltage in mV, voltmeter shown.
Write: 20 mV
